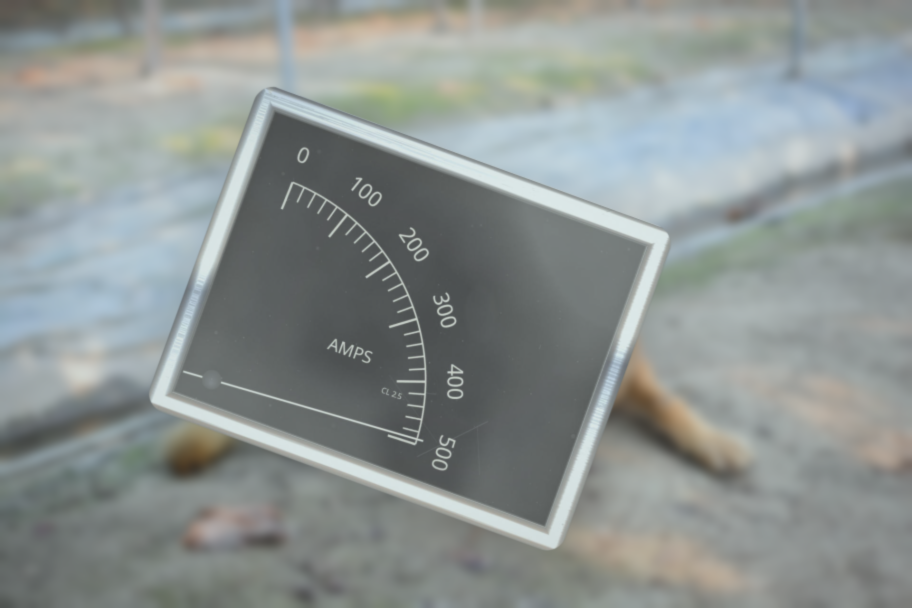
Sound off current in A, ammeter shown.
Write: 490 A
